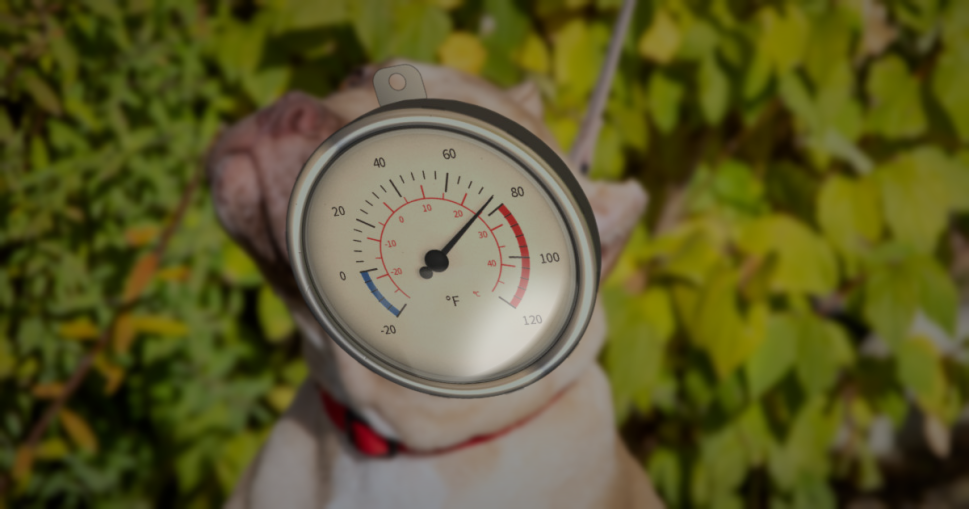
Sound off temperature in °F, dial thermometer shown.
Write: 76 °F
